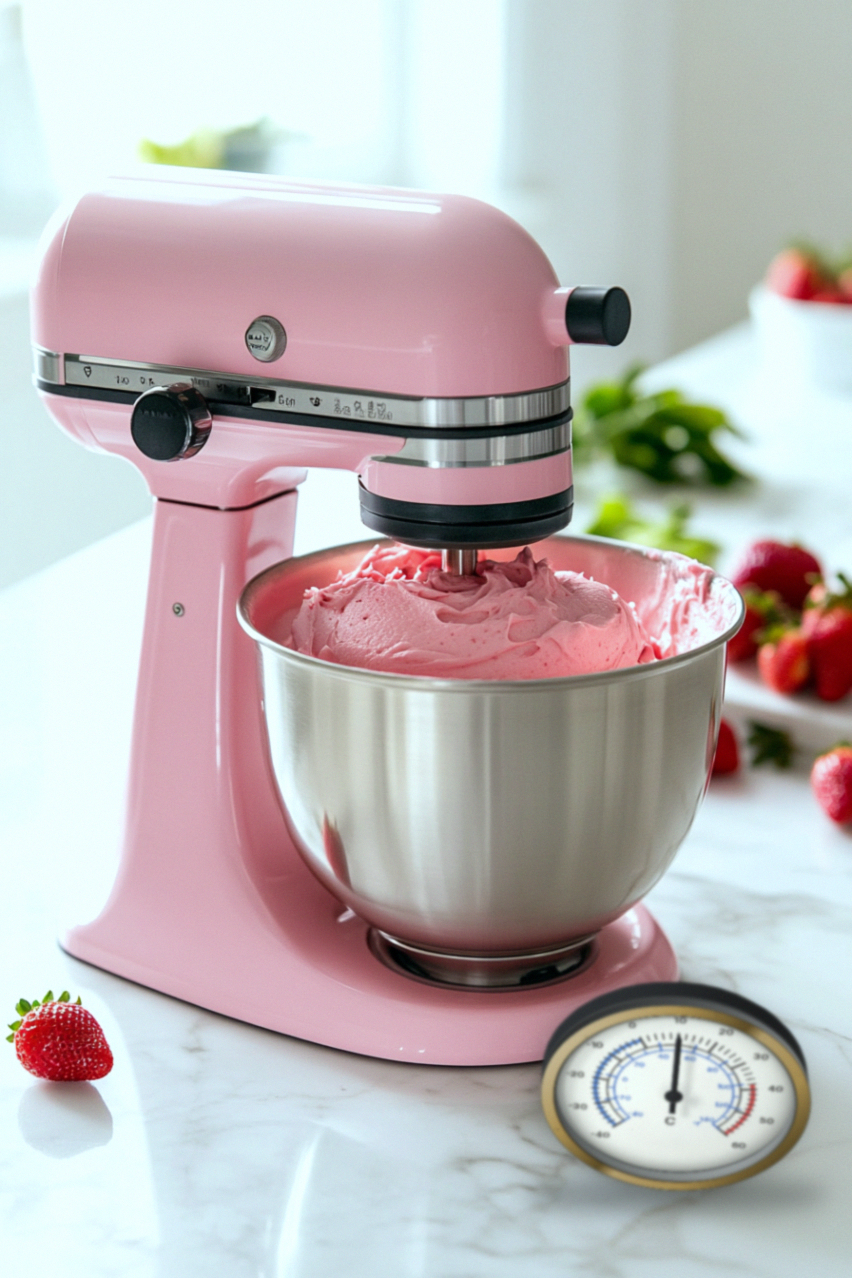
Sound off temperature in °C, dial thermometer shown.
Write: 10 °C
